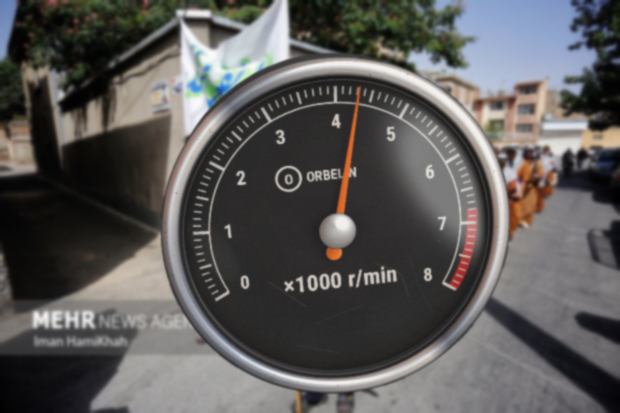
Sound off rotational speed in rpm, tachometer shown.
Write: 4300 rpm
